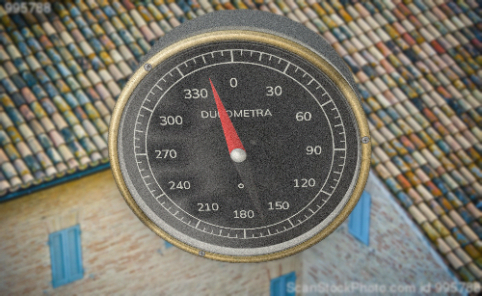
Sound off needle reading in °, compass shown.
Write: 345 °
